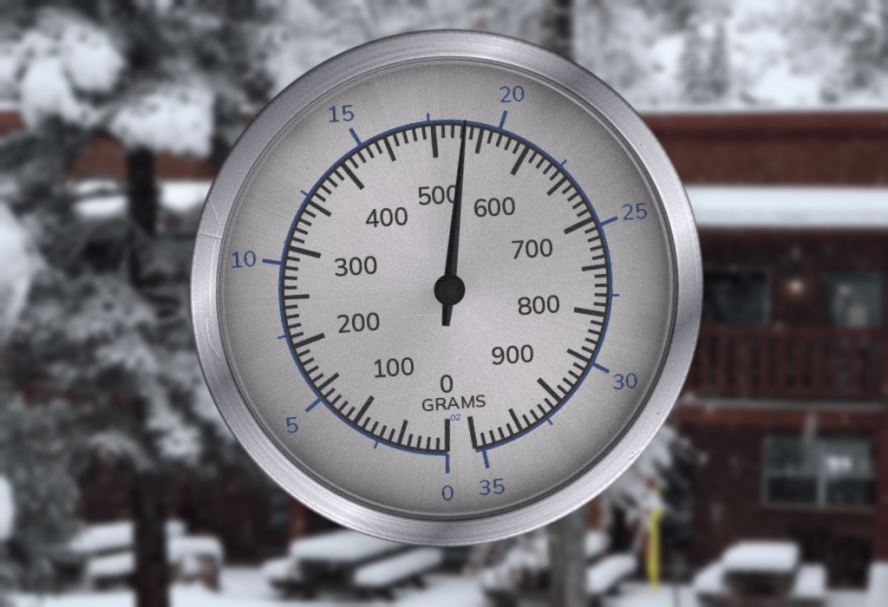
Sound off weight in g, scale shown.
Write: 530 g
